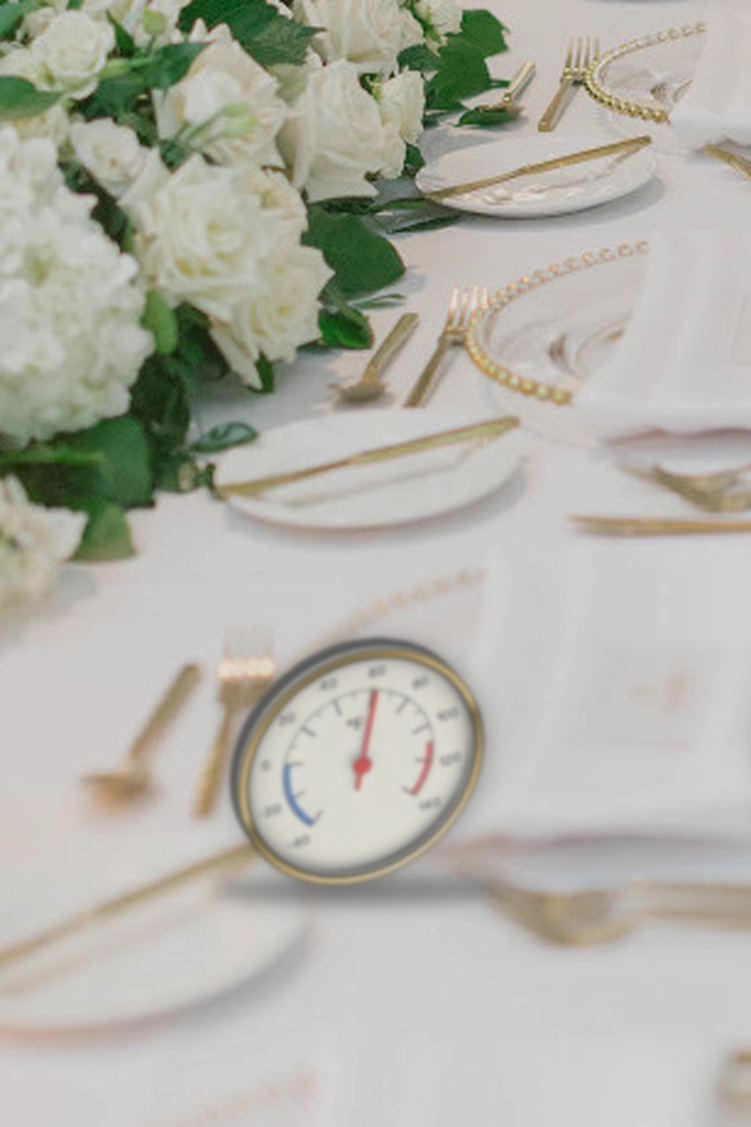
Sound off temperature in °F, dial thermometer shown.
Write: 60 °F
